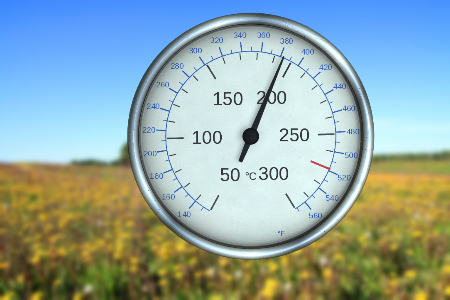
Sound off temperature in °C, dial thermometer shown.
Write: 195 °C
